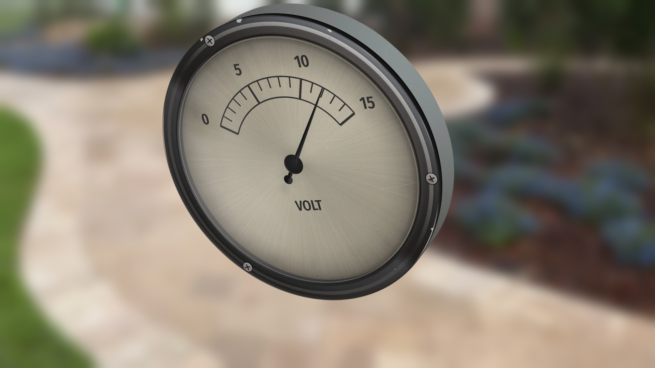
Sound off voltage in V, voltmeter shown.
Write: 12 V
